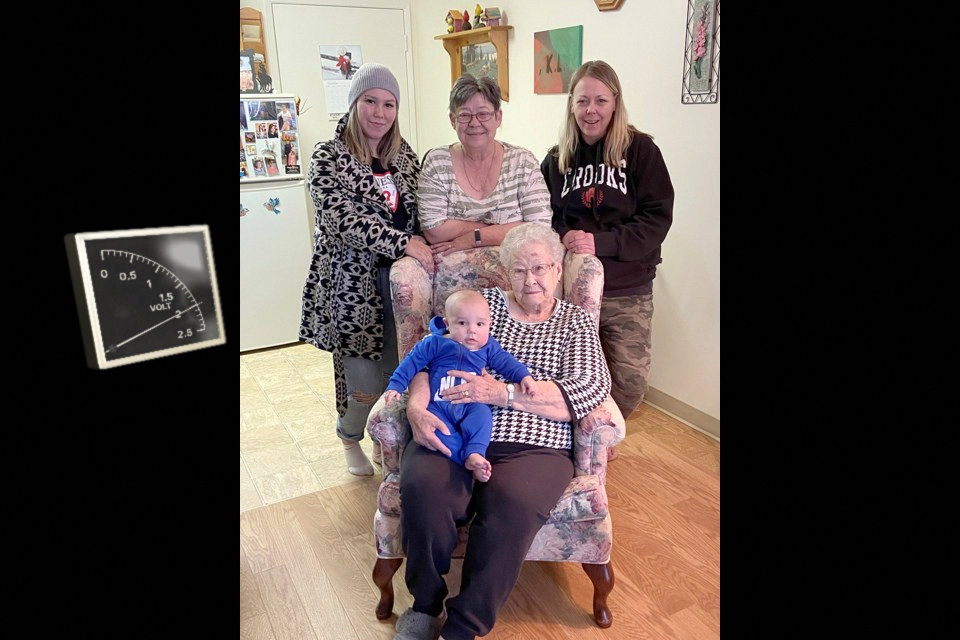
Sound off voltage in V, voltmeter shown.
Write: 2 V
